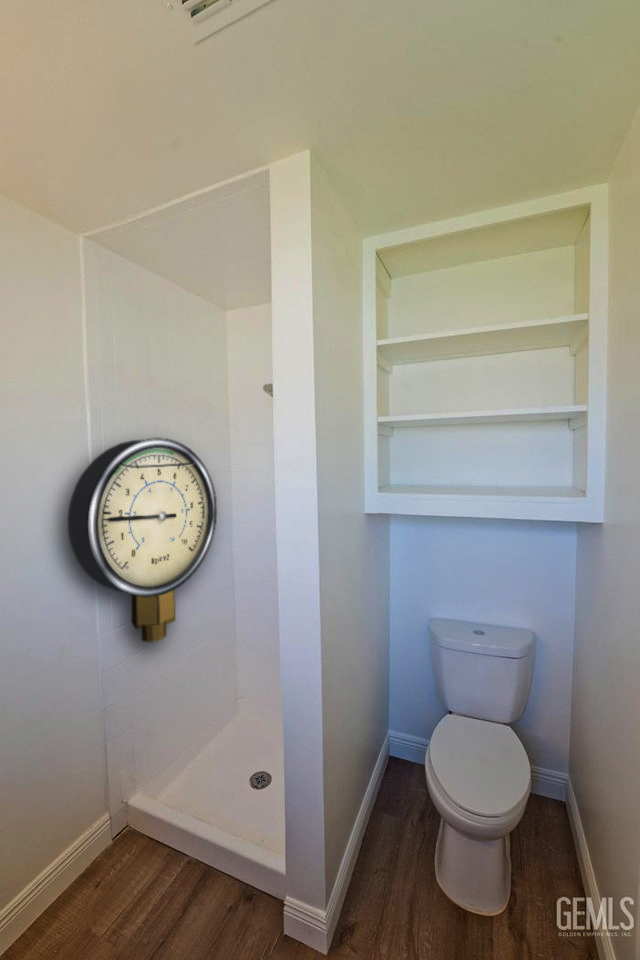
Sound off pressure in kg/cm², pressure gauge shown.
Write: 1.8 kg/cm²
